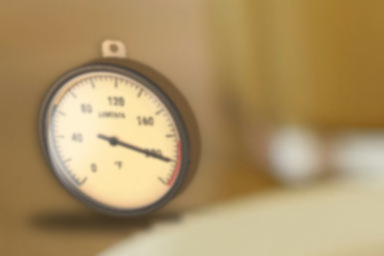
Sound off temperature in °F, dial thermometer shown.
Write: 200 °F
